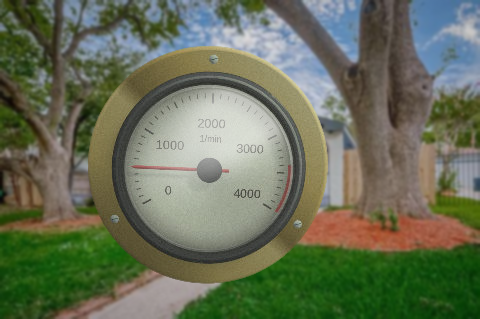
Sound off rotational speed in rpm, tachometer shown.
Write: 500 rpm
